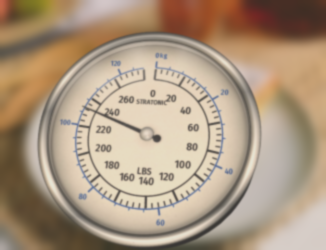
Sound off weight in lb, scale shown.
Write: 232 lb
